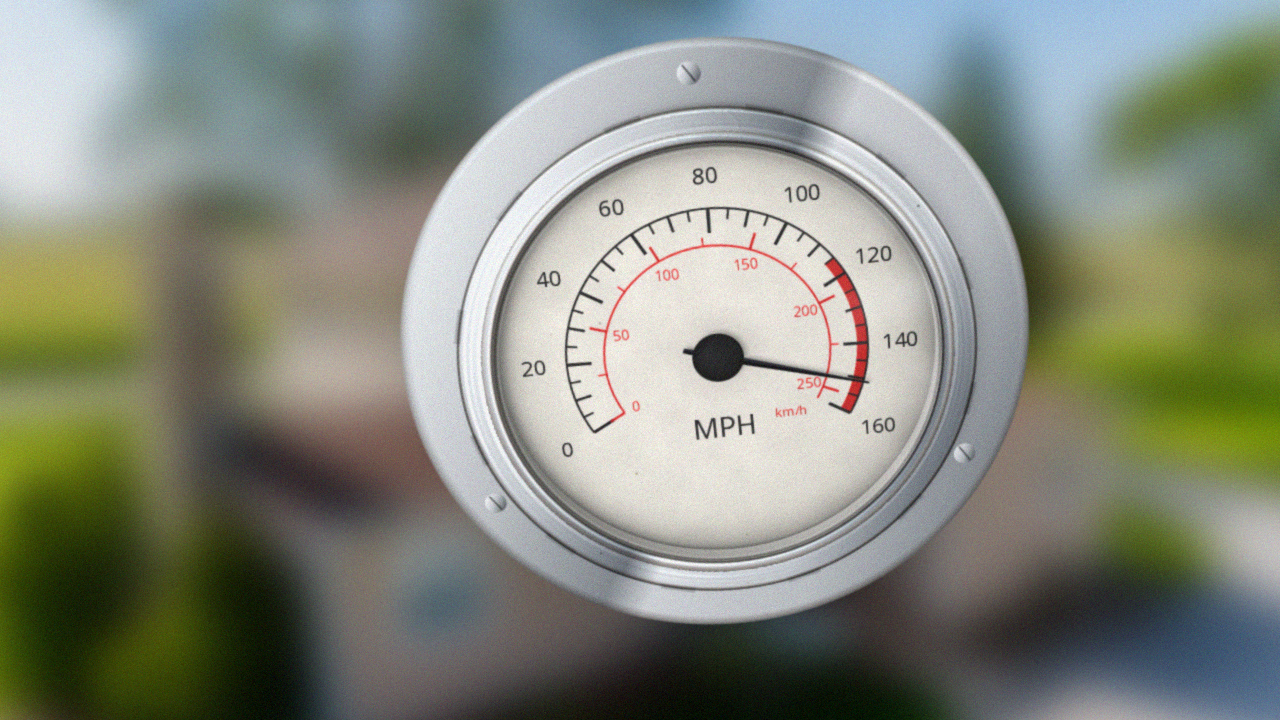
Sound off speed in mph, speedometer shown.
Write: 150 mph
